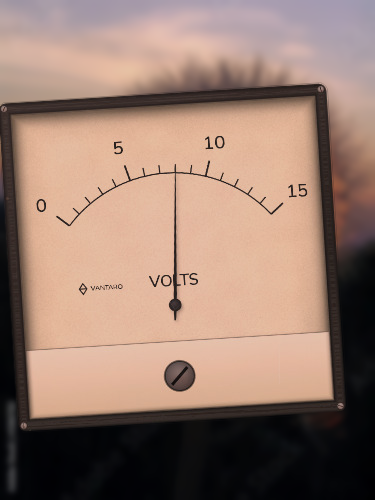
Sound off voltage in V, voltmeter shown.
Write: 8 V
